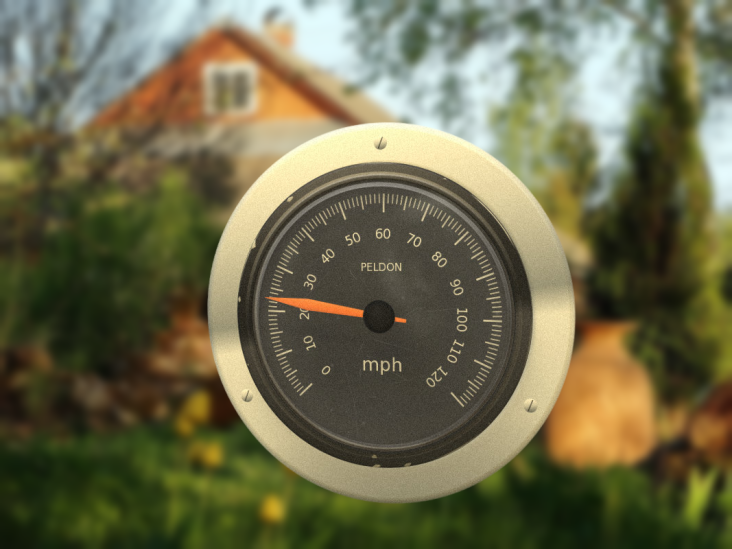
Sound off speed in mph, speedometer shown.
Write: 23 mph
